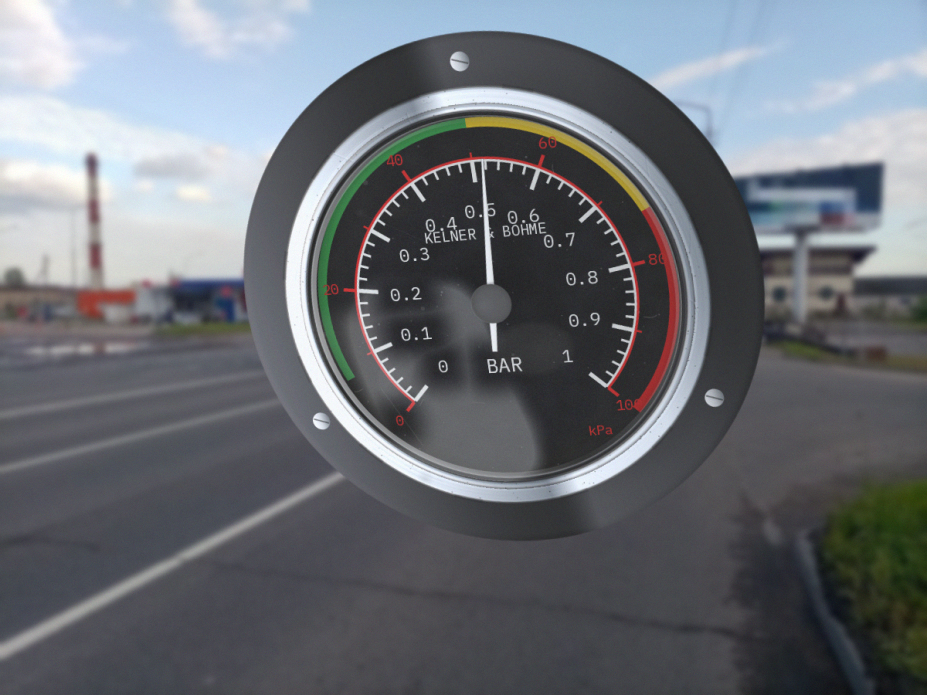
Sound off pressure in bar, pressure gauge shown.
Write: 0.52 bar
